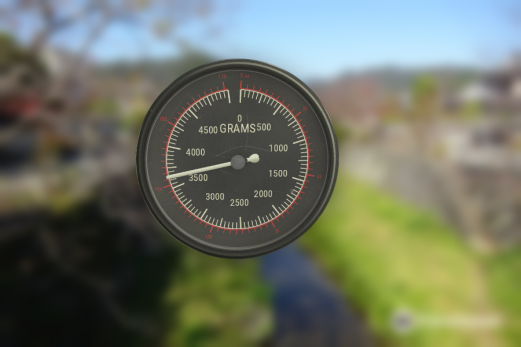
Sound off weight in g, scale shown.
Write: 3650 g
